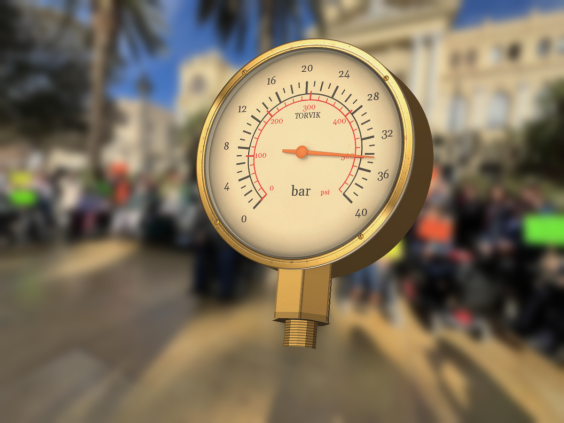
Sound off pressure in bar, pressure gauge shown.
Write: 34.5 bar
